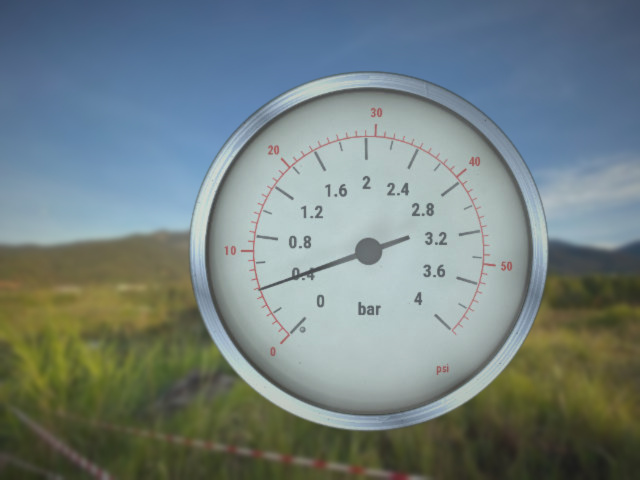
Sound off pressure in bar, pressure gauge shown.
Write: 0.4 bar
